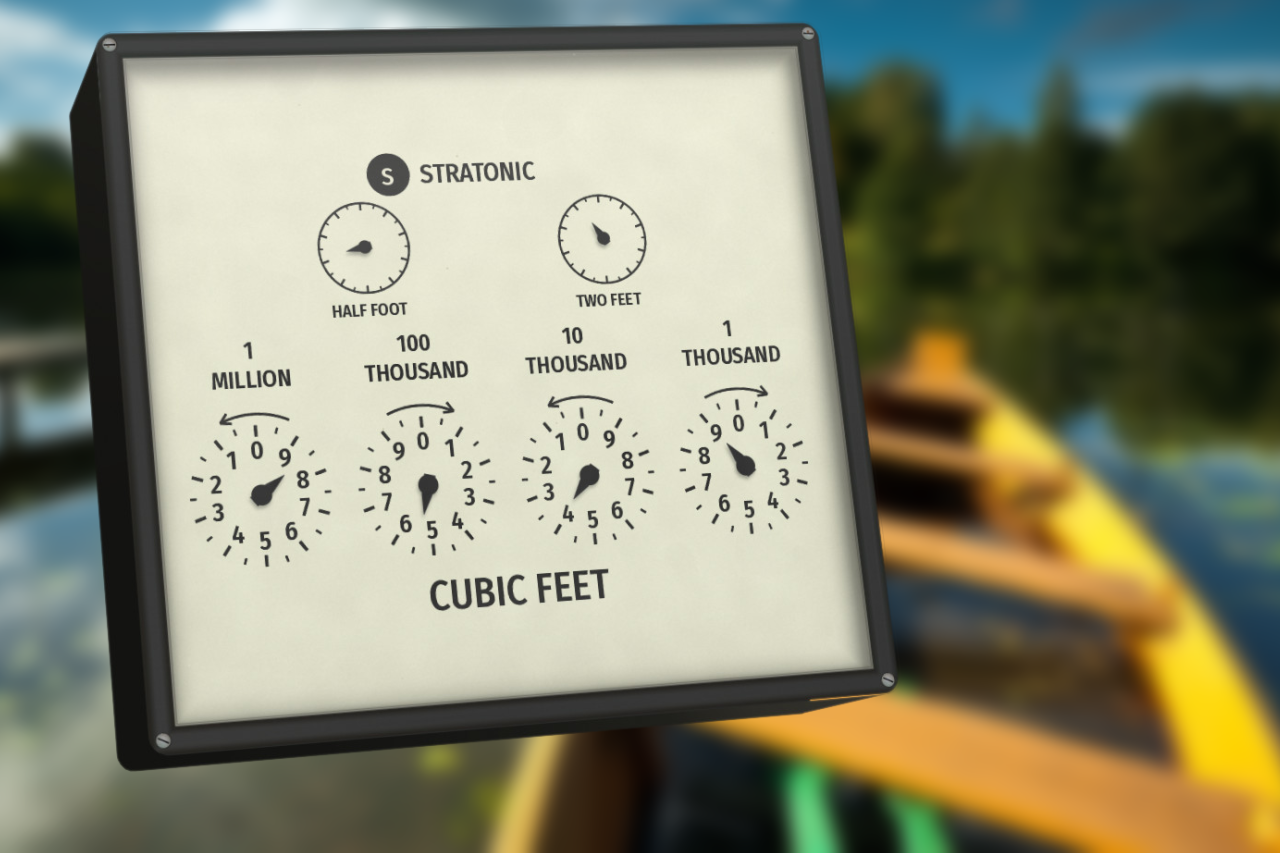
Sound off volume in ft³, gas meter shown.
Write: 853900 ft³
